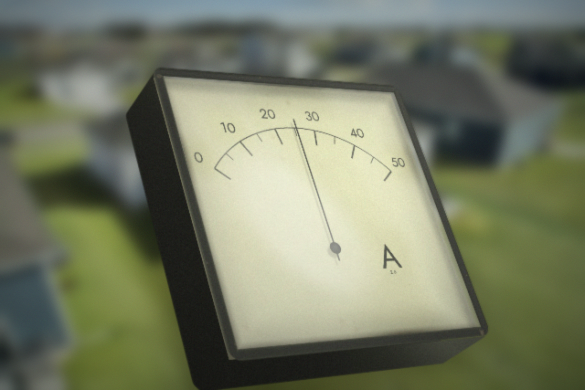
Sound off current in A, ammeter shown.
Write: 25 A
